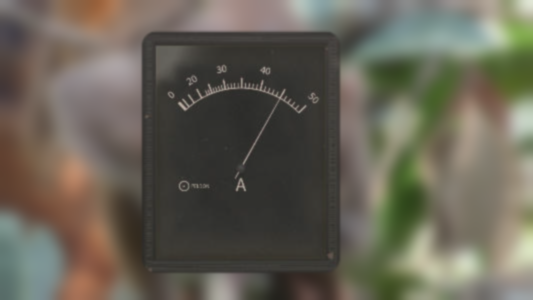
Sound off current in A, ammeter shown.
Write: 45 A
